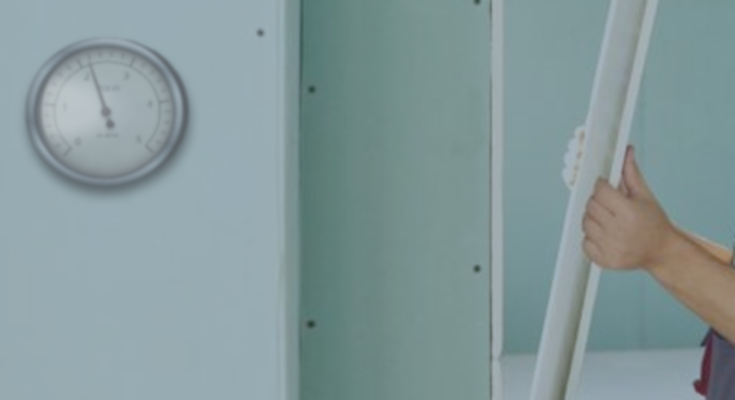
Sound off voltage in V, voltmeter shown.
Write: 2.2 V
